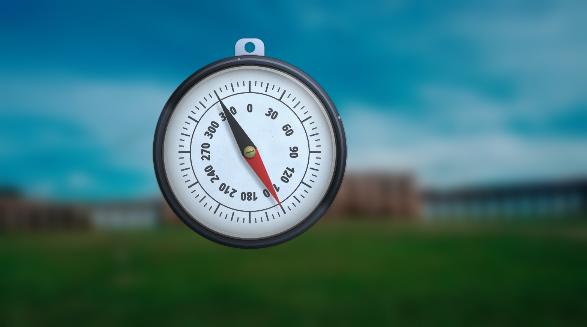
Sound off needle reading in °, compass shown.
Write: 150 °
